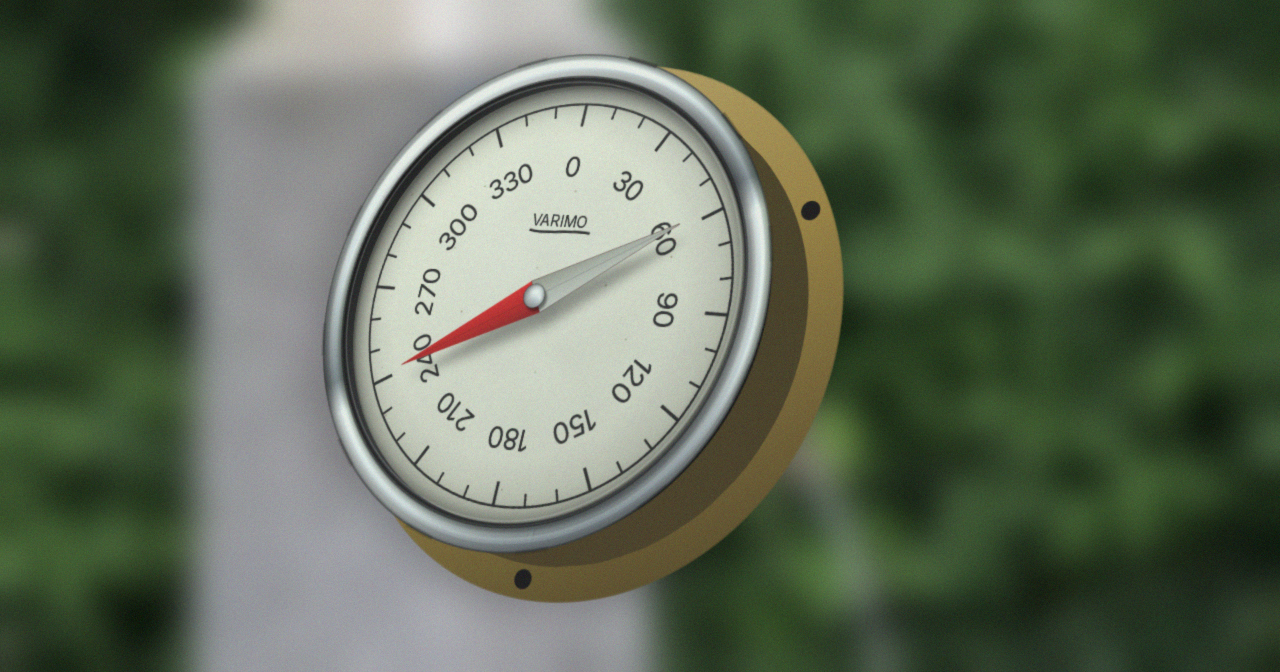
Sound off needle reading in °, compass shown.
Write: 240 °
